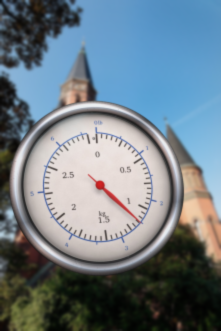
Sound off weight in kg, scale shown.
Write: 1.15 kg
